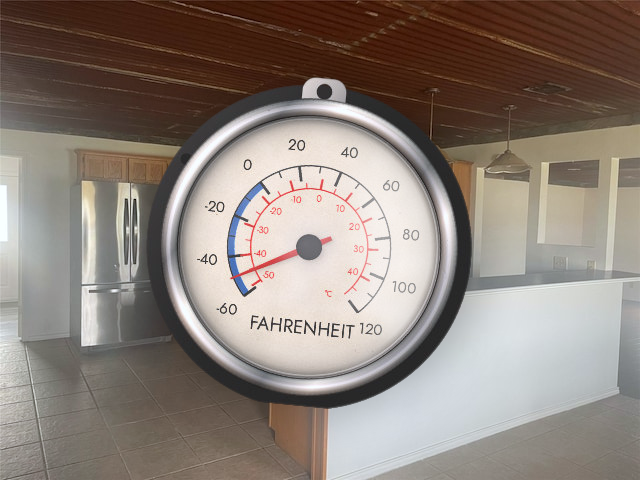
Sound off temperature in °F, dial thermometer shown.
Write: -50 °F
